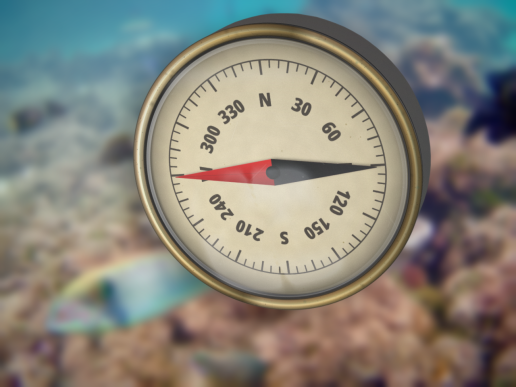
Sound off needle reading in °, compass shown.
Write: 270 °
